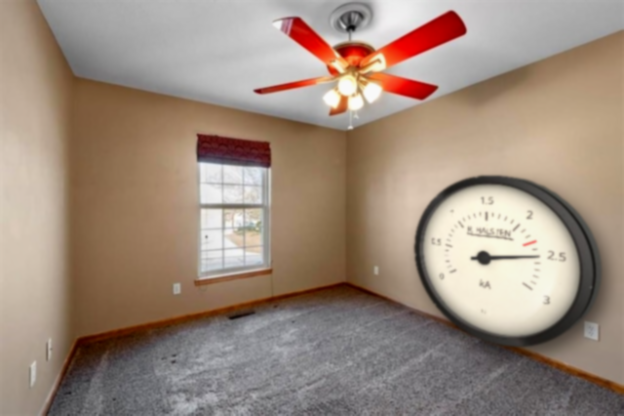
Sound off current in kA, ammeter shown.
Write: 2.5 kA
